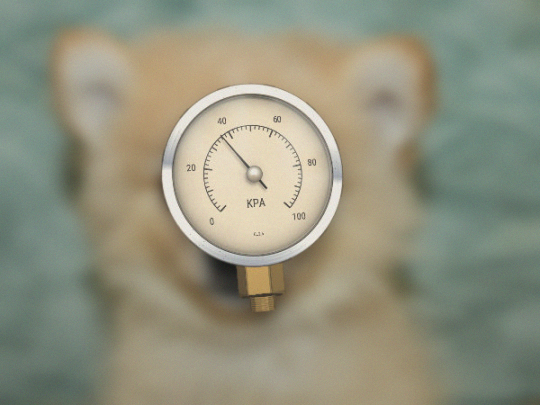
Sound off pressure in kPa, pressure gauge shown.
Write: 36 kPa
